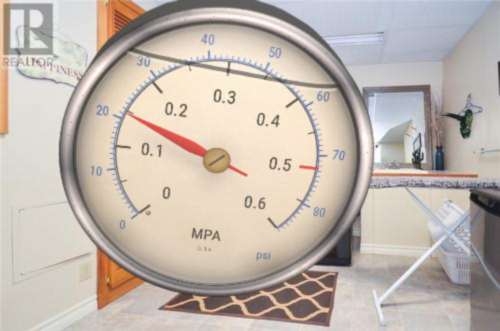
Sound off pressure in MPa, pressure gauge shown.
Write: 0.15 MPa
